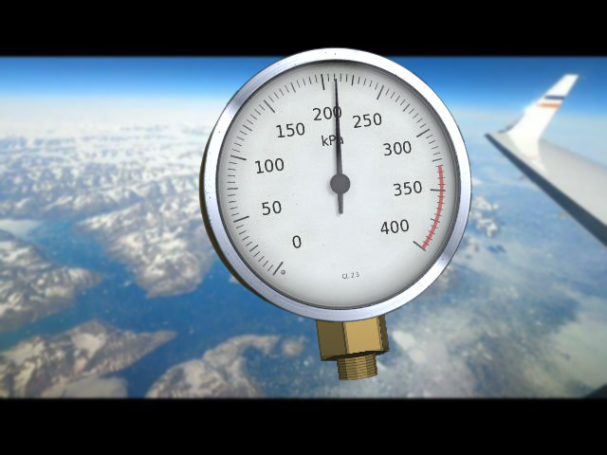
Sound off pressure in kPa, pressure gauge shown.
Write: 210 kPa
